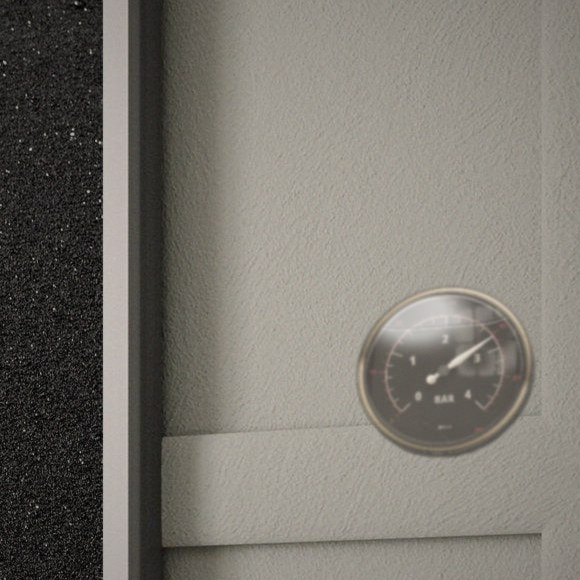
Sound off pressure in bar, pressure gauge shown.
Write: 2.8 bar
